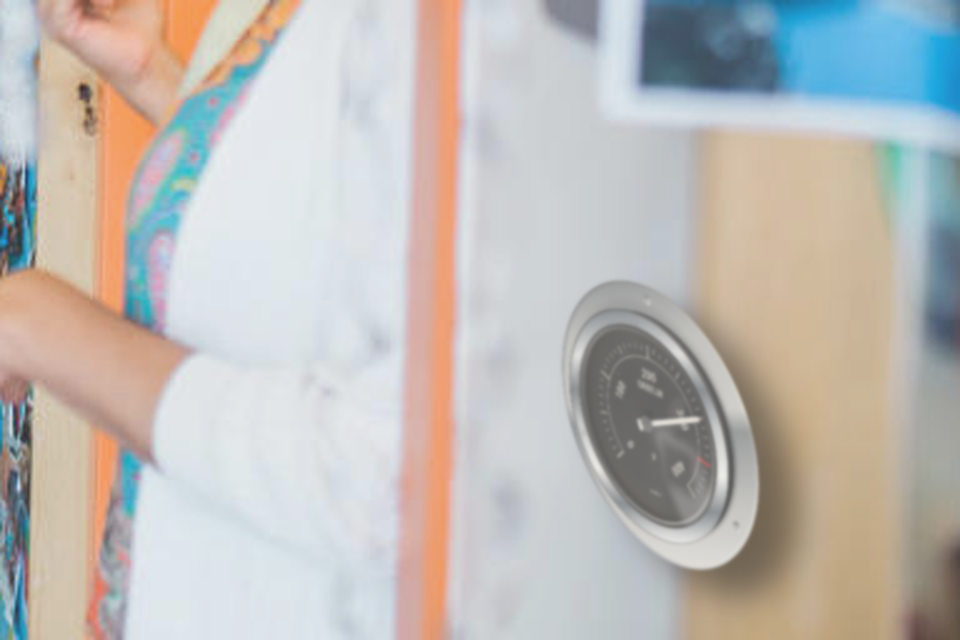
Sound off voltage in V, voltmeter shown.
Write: 300 V
